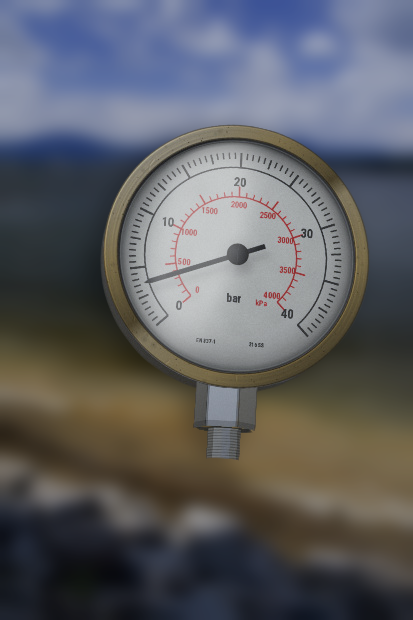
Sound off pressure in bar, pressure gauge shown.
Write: 3.5 bar
